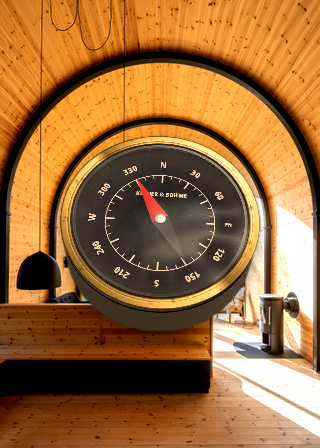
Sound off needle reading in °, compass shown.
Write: 330 °
